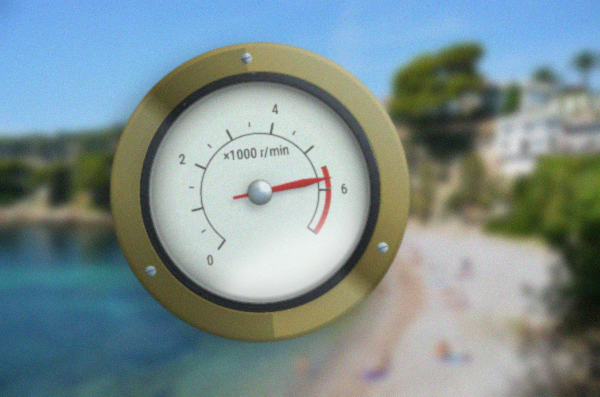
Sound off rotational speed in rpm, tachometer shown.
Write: 5750 rpm
